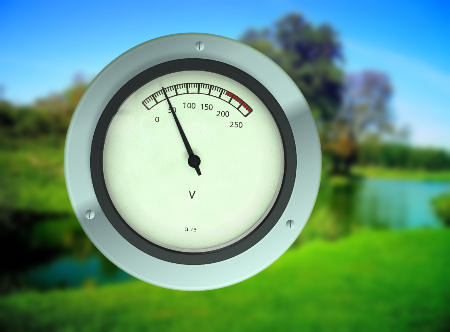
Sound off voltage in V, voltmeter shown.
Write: 50 V
